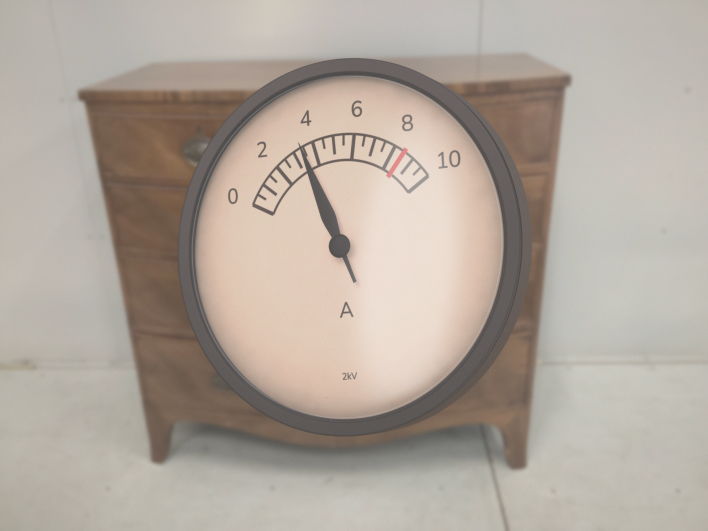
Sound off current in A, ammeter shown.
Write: 3.5 A
